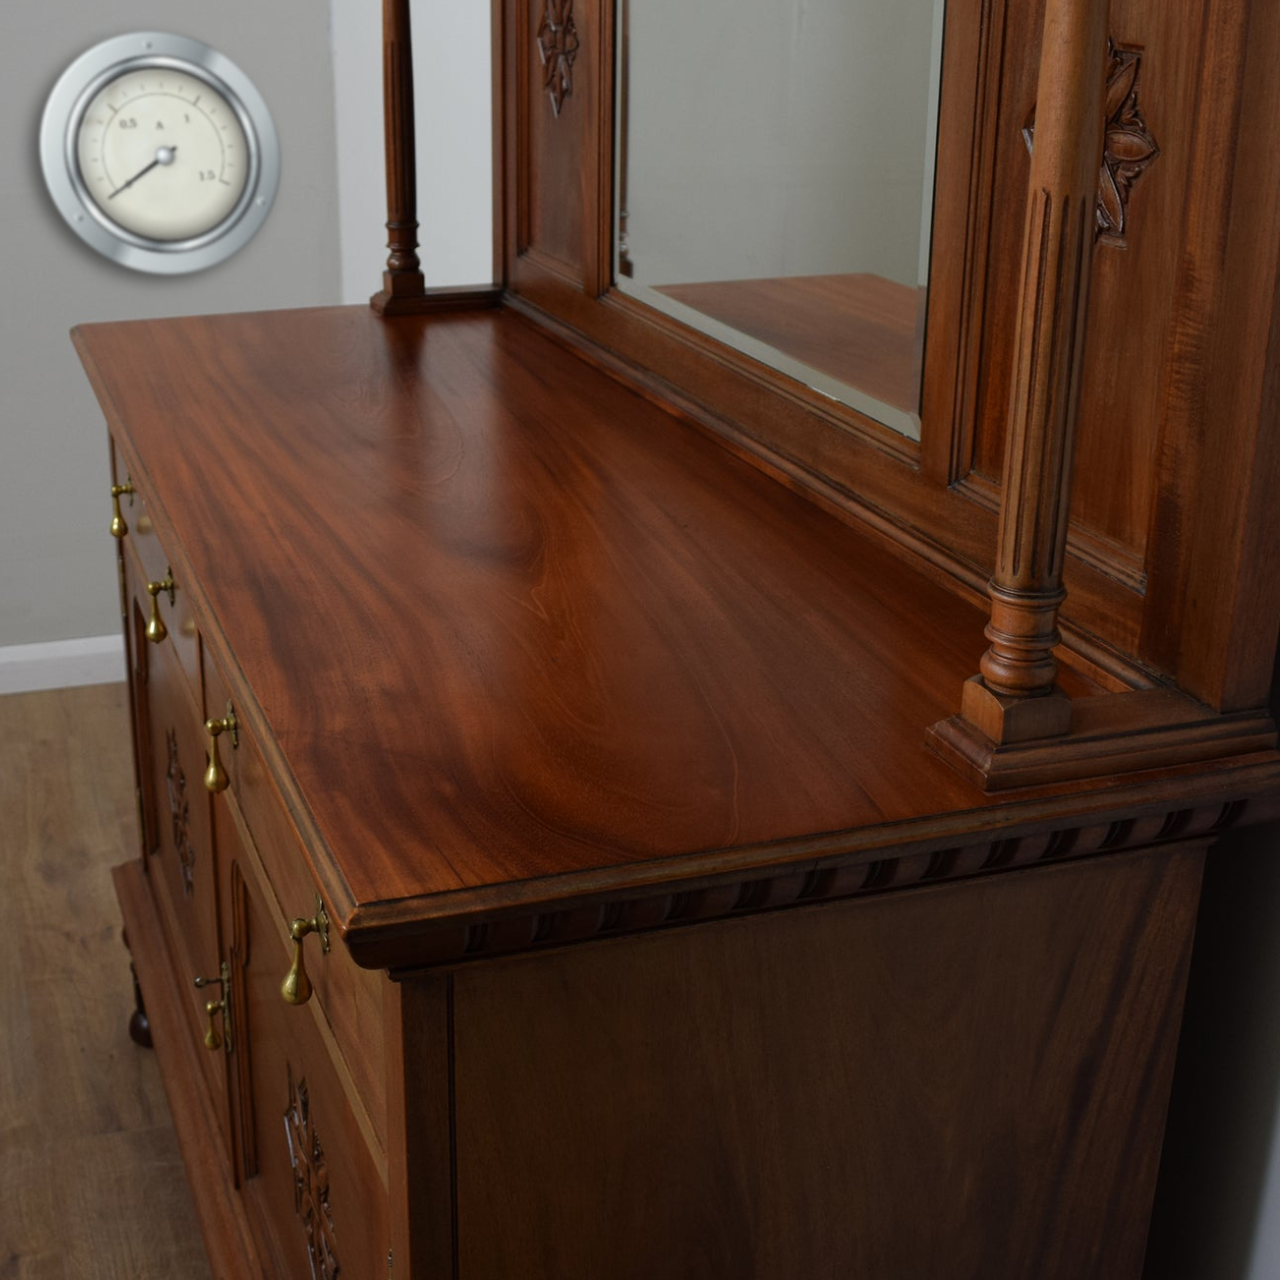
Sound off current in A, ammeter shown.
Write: 0 A
